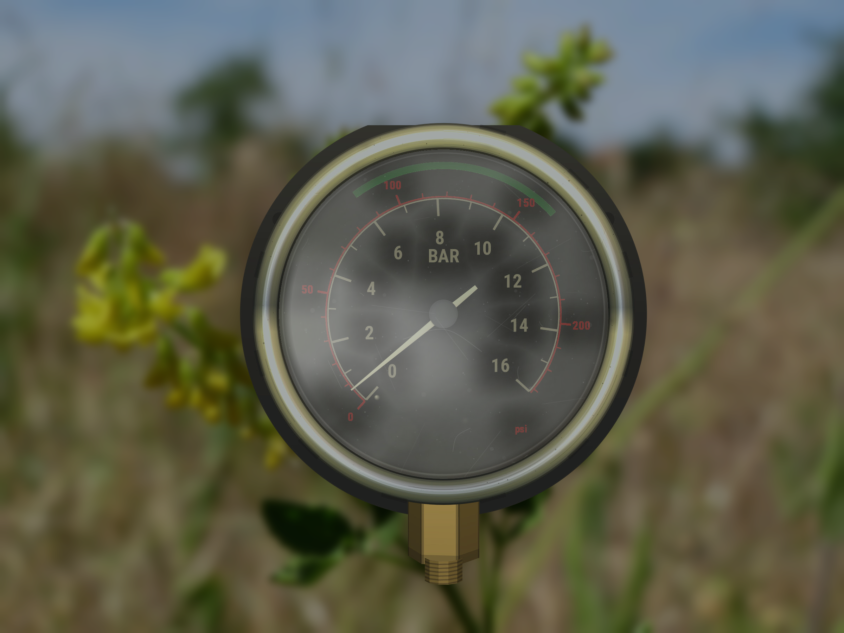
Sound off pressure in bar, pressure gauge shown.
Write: 0.5 bar
